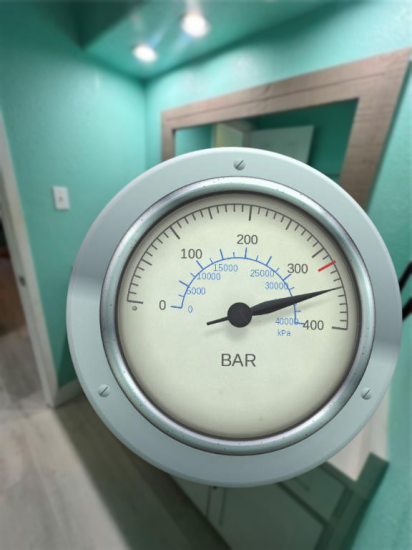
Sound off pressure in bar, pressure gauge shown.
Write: 350 bar
